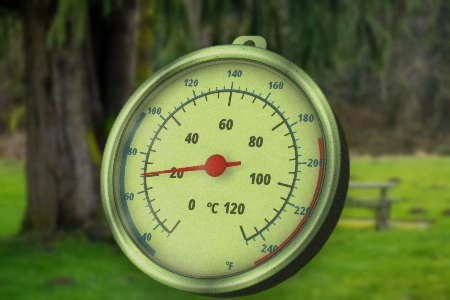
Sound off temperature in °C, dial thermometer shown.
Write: 20 °C
